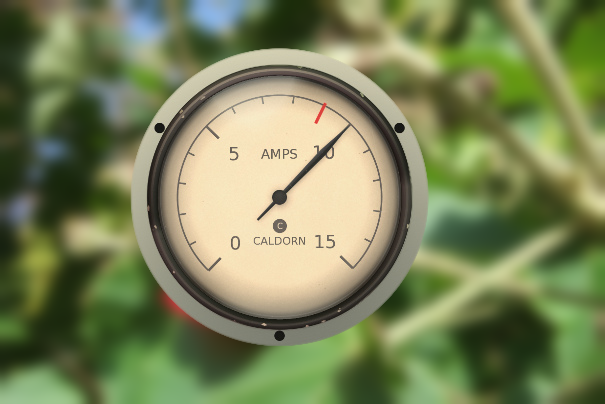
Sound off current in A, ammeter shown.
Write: 10 A
